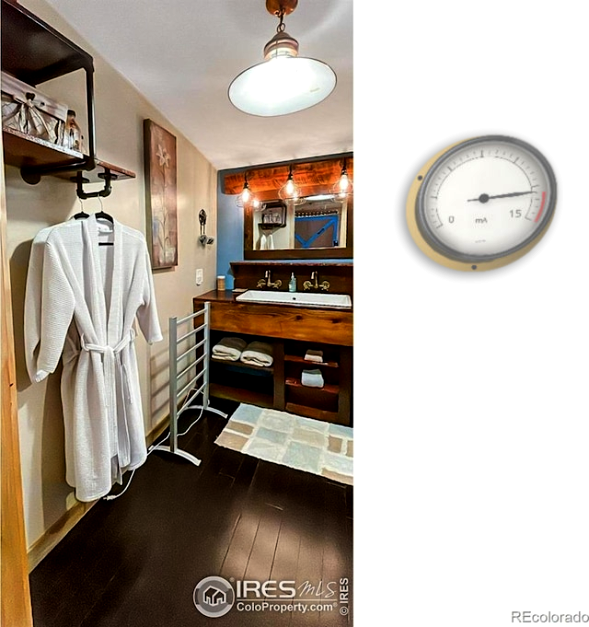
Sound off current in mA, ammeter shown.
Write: 13 mA
